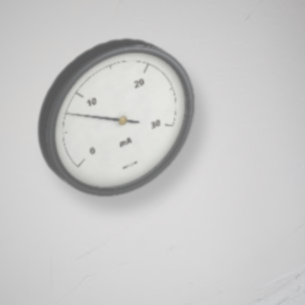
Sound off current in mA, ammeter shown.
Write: 7.5 mA
